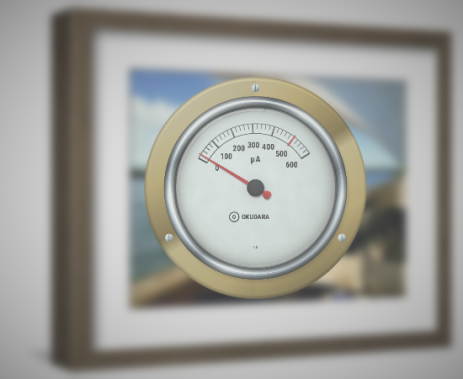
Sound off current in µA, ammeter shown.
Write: 20 µA
